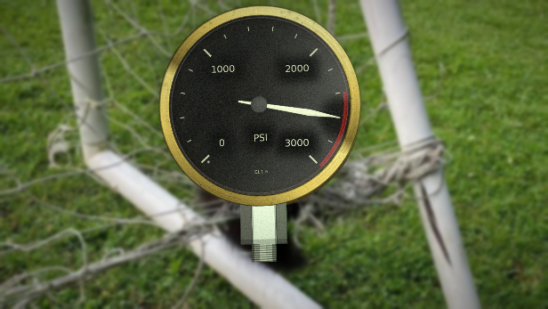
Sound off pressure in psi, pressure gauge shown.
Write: 2600 psi
